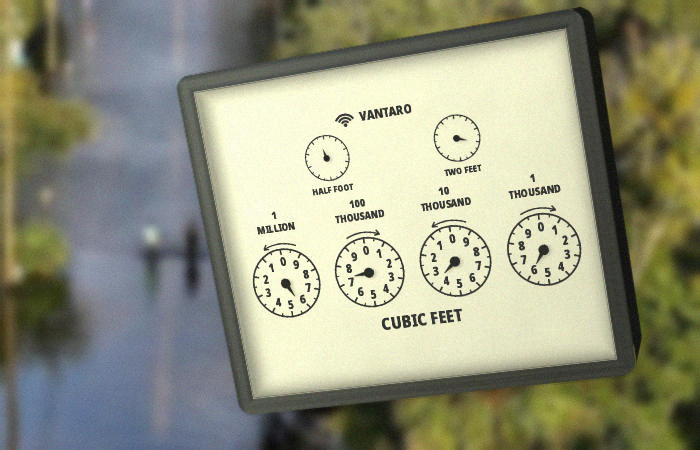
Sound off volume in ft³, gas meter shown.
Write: 573600 ft³
